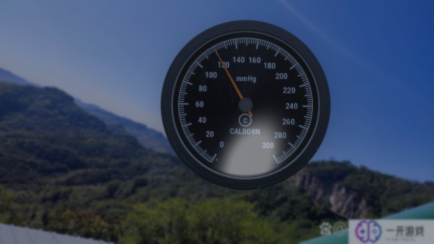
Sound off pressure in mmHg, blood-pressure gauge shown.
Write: 120 mmHg
